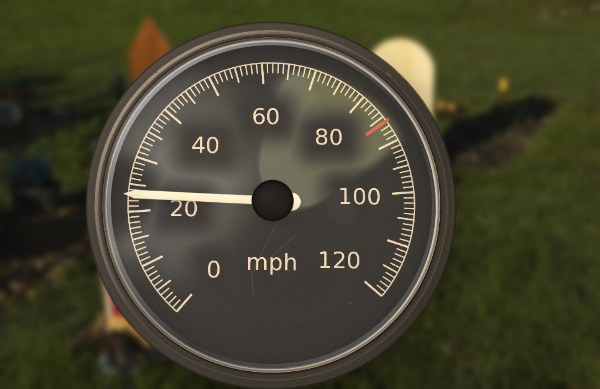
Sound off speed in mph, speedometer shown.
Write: 23 mph
